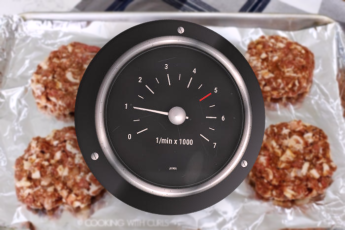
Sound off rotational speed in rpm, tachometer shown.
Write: 1000 rpm
